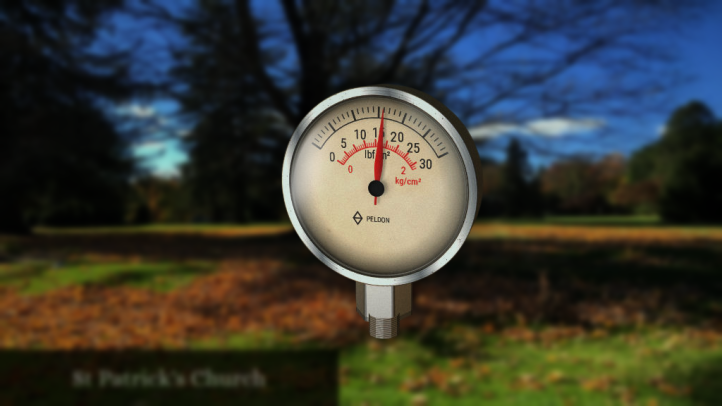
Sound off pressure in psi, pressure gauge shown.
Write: 16 psi
